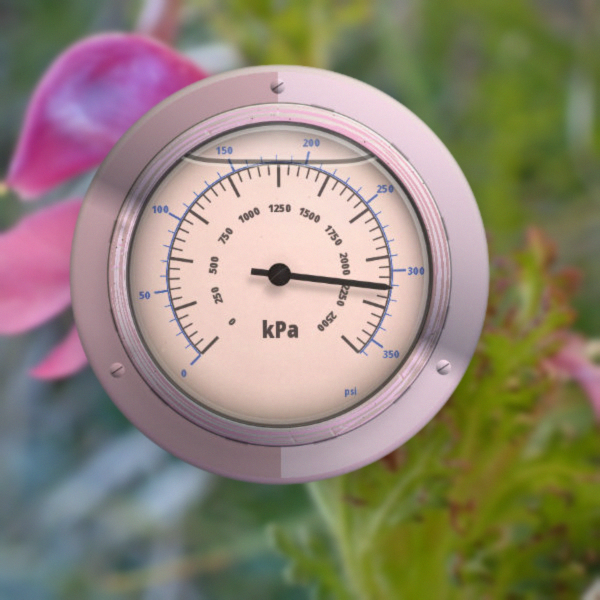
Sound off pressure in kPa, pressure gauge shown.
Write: 2150 kPa
